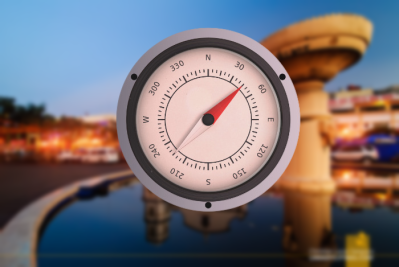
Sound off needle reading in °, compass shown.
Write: 45 °
